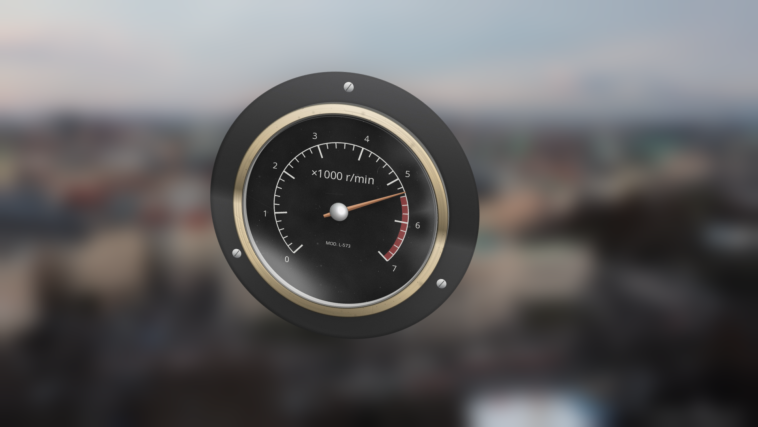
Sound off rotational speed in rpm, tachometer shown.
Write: 5300 rpm
